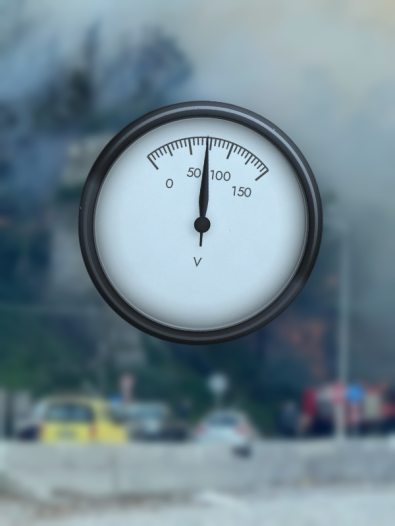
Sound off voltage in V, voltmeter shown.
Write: 70 V
